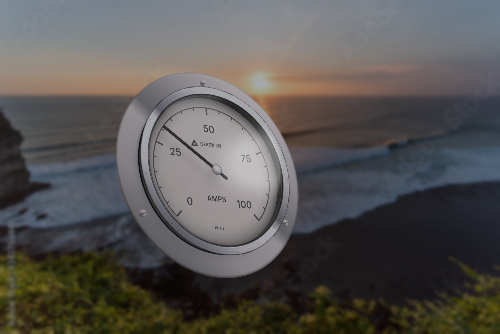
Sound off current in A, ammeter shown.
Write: 30 A
